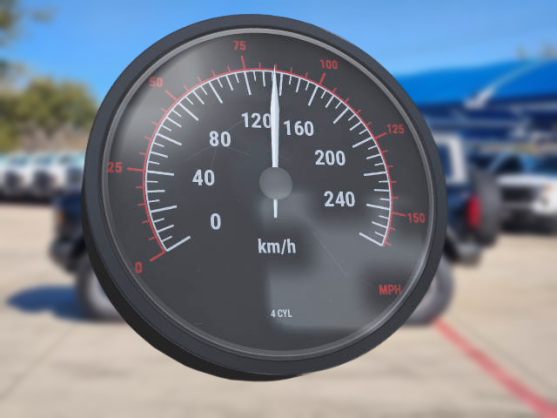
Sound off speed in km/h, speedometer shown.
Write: 135 km/h
